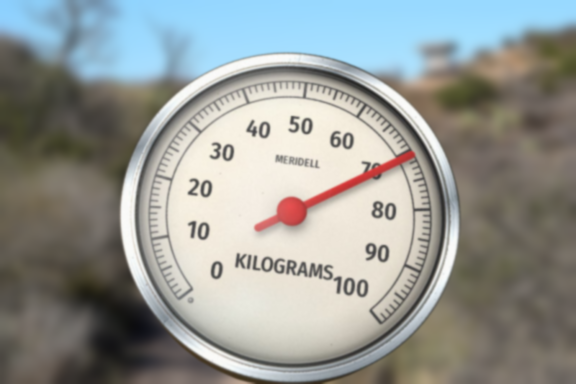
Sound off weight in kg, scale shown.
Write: 71 kg
